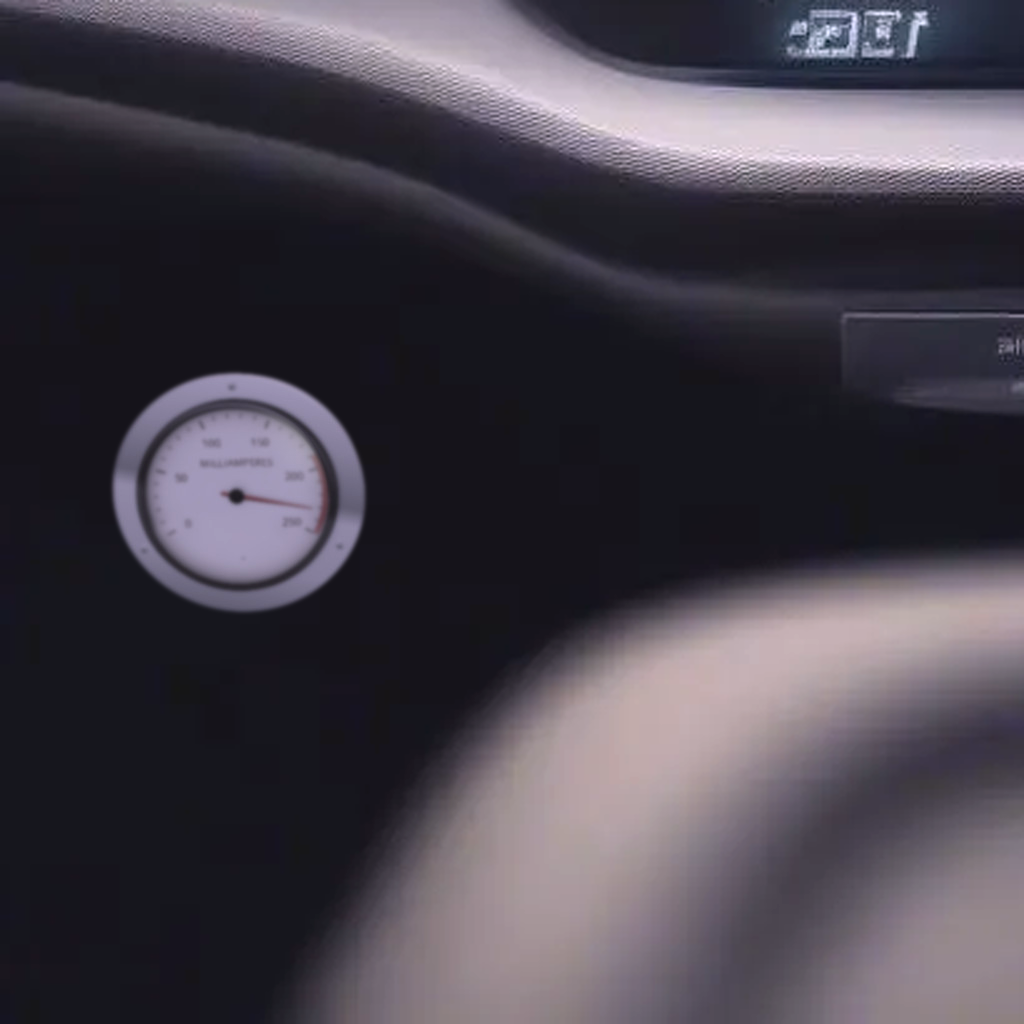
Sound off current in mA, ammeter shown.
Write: 230 mA
